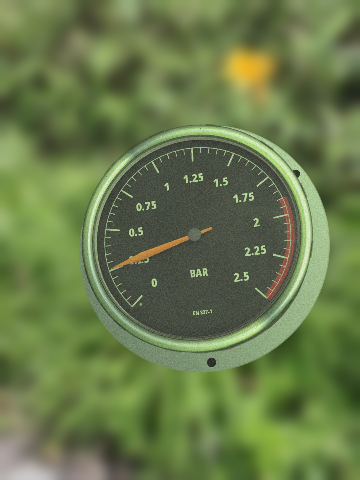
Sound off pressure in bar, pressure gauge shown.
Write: 0.25 bar
